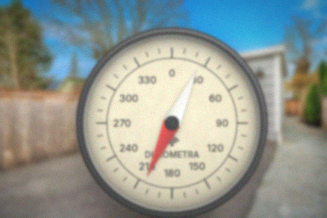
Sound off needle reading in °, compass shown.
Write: 205 °
